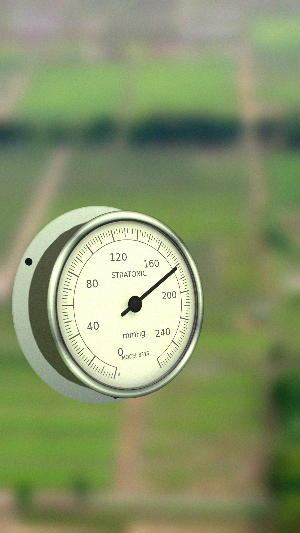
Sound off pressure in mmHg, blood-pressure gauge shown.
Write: 180 mmHg
